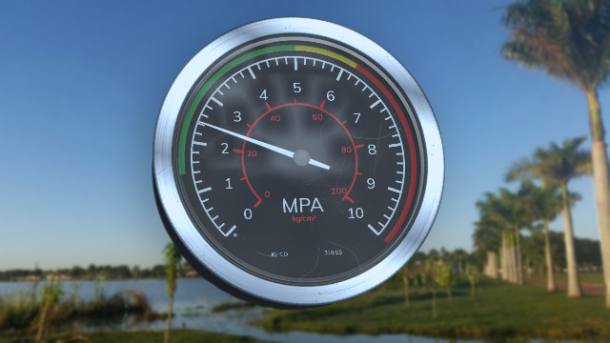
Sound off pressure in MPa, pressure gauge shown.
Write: 2.4 MPa
